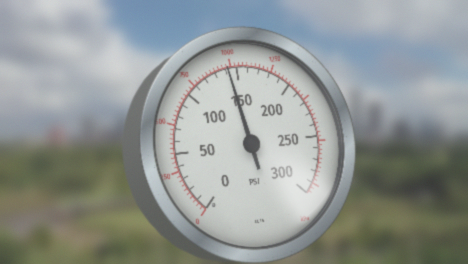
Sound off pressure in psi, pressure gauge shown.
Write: 140 psi
